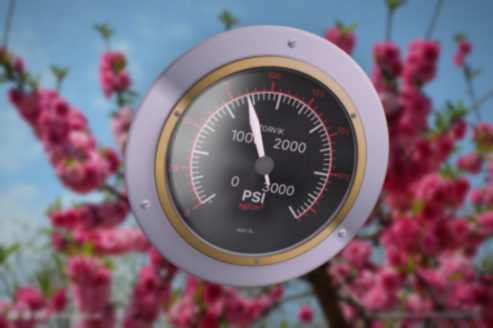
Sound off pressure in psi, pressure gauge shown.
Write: 1200 psi
